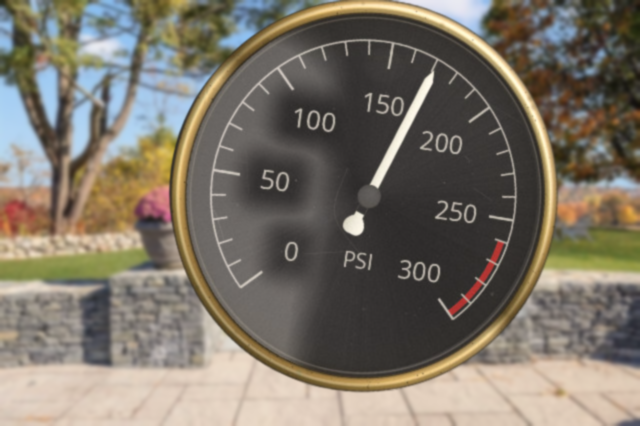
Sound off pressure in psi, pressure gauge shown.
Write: 170 psi
